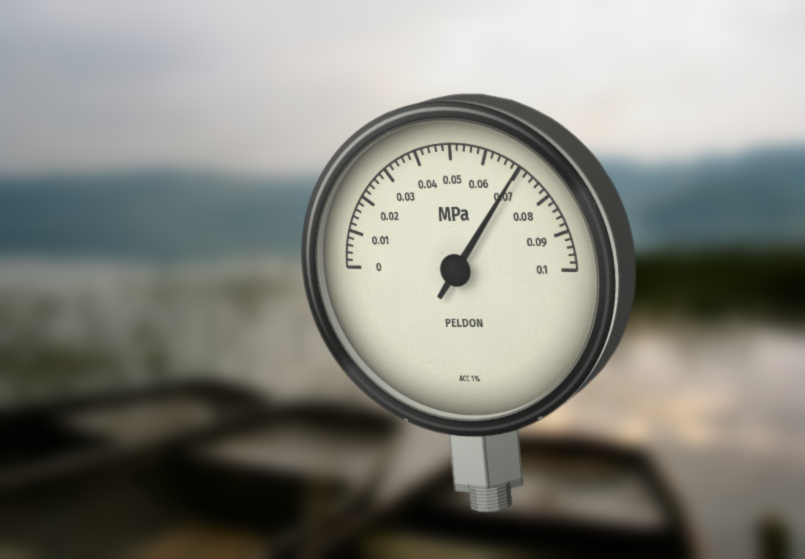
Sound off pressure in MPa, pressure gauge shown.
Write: 0.07 MPa
